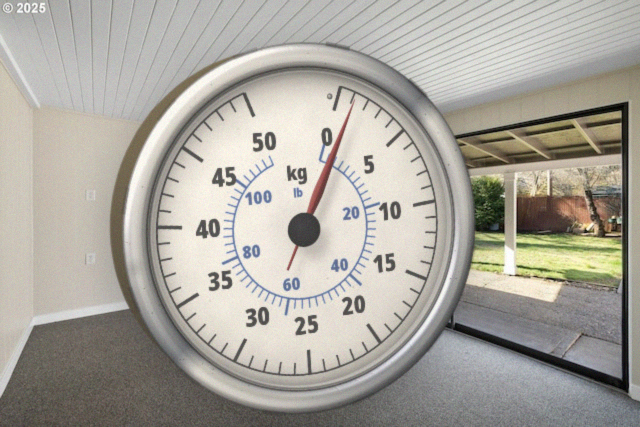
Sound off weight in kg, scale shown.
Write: 1 kg
